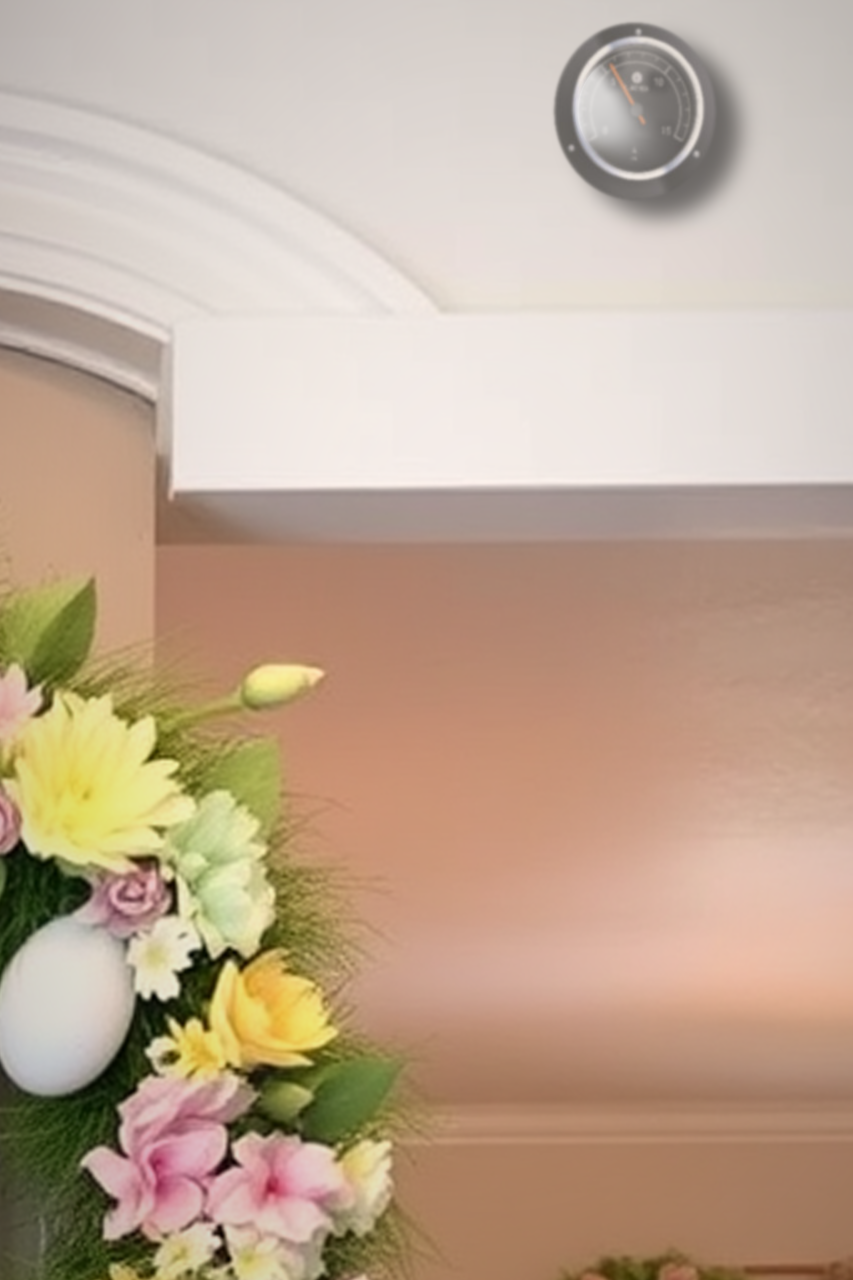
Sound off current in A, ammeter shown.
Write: 5.5 A
